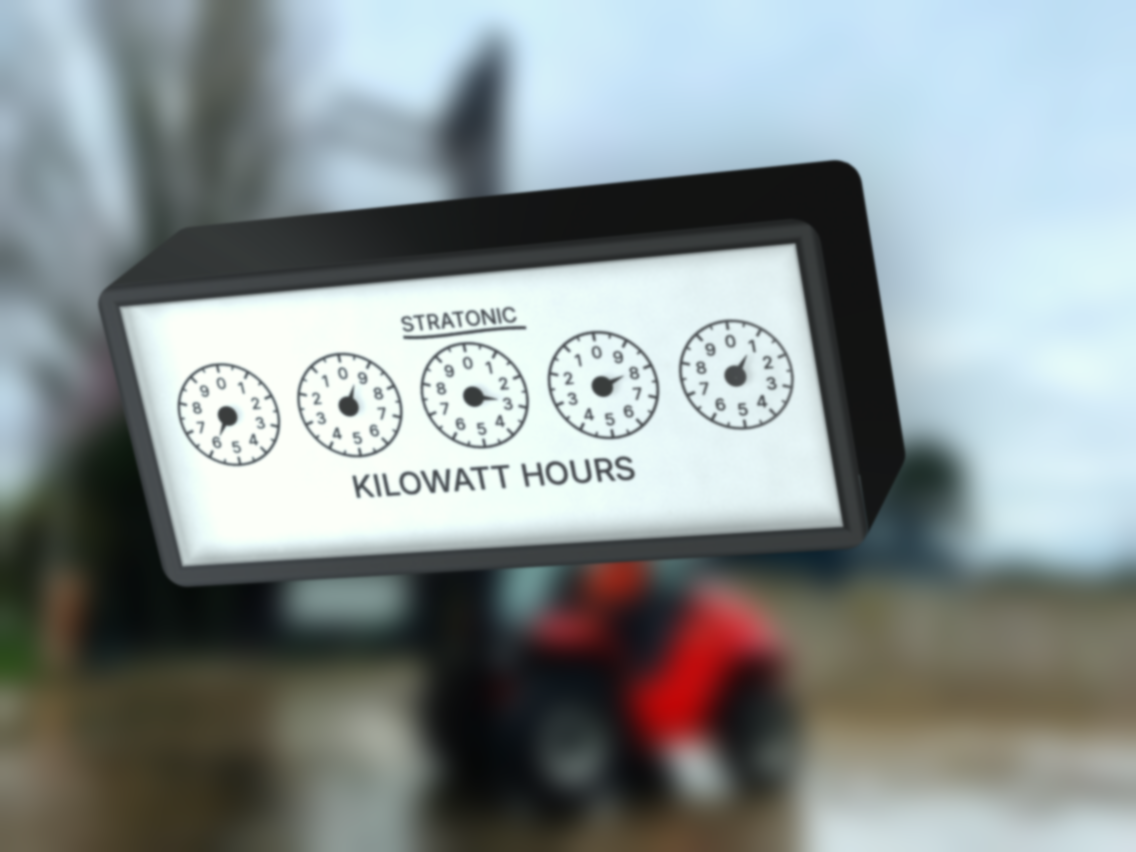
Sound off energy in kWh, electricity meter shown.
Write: 59281 kWh
